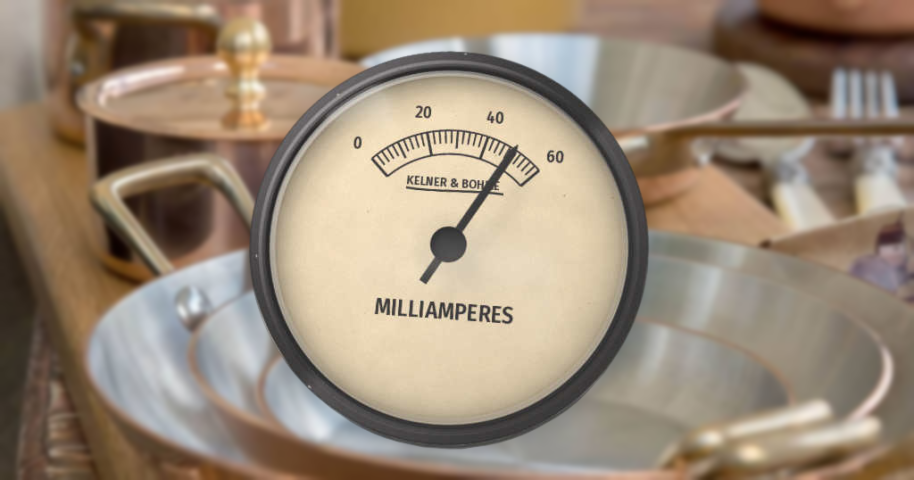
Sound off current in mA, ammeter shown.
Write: 50 mA
